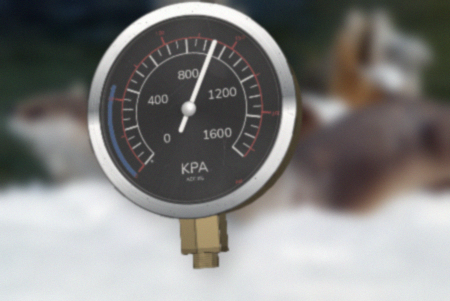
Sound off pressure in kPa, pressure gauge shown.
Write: 950 kPa
